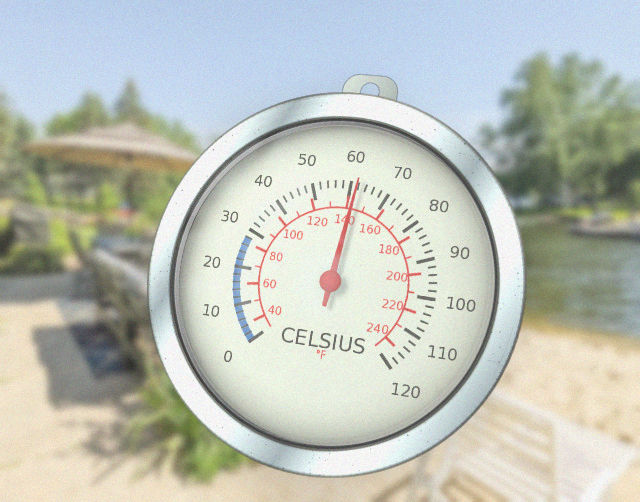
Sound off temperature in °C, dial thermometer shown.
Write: 62 °C
